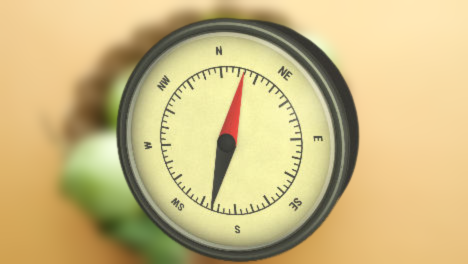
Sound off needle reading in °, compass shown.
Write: 20 °
